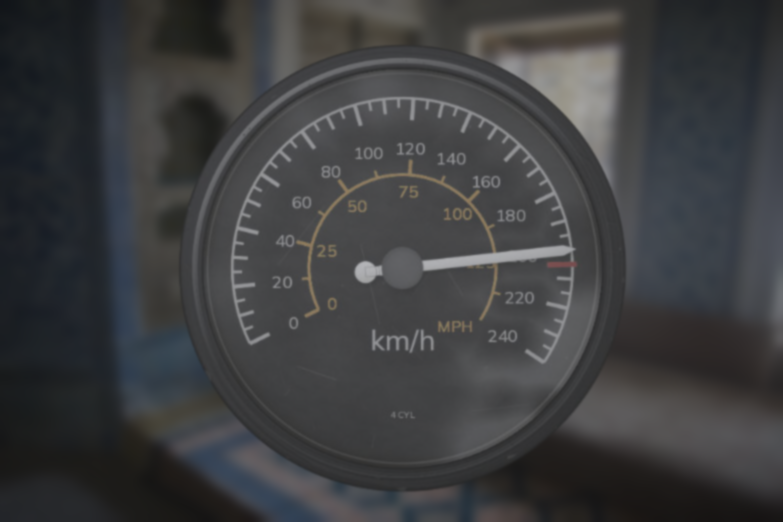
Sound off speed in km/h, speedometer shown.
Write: 200 km/h
